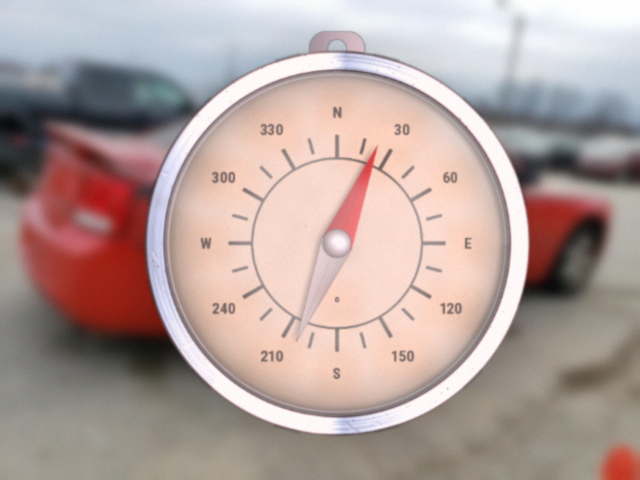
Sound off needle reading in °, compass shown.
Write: 22.5 °
